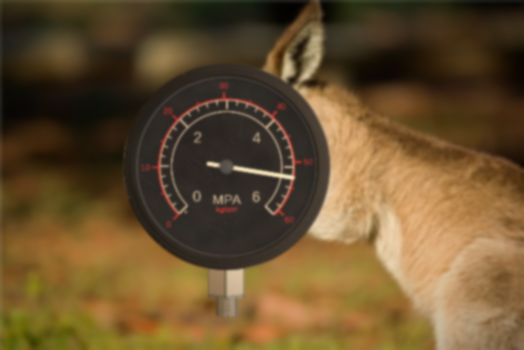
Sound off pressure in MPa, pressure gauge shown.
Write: 5.2 MPa
